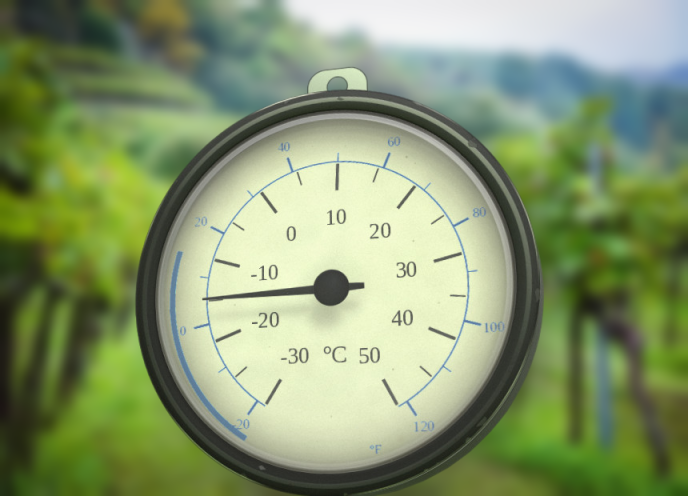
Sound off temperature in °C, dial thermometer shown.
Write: -15 °C
